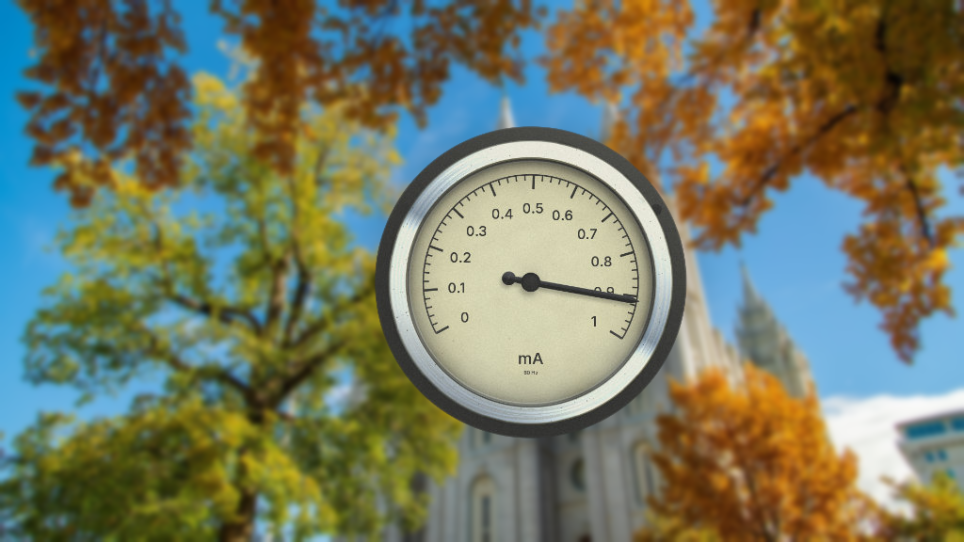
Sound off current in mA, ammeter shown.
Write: 0.91 mA
